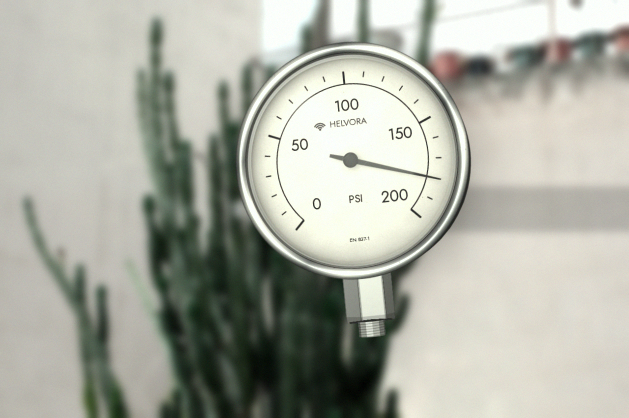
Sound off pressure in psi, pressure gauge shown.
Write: 180 psi
